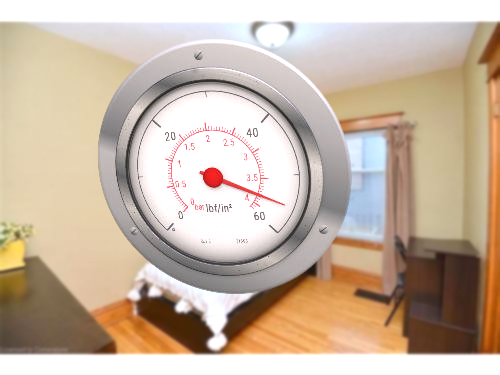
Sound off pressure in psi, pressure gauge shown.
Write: 55 psi
